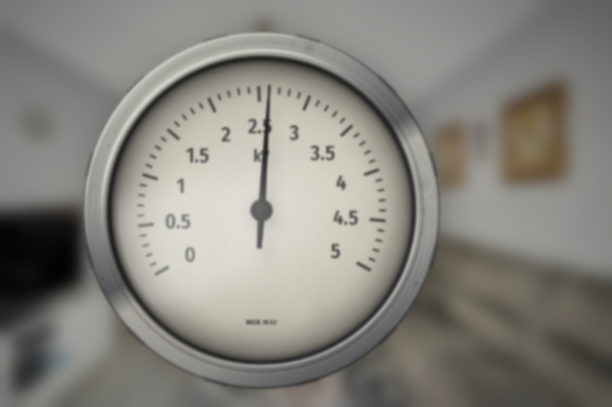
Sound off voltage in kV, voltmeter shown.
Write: 2.6 kV
